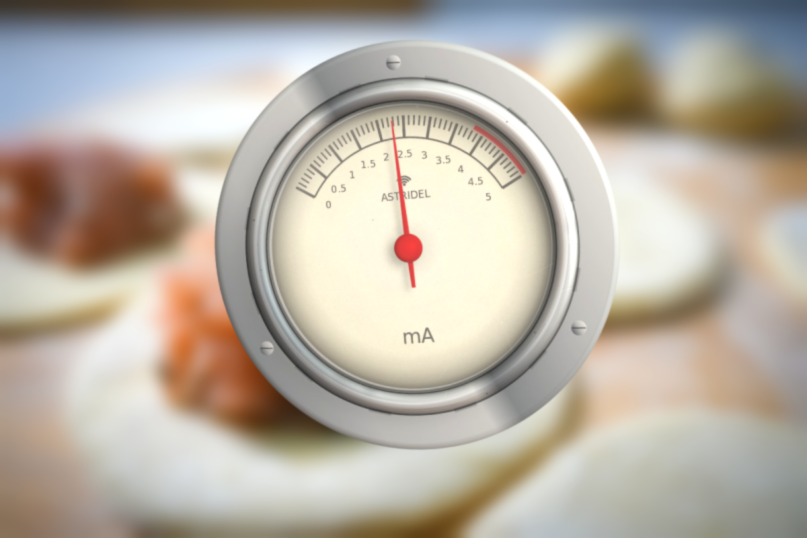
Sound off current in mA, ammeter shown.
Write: 2.3 mA
